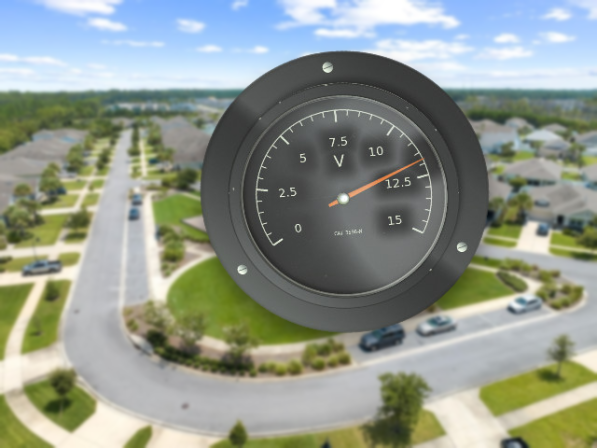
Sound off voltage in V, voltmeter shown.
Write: 11.75 V
